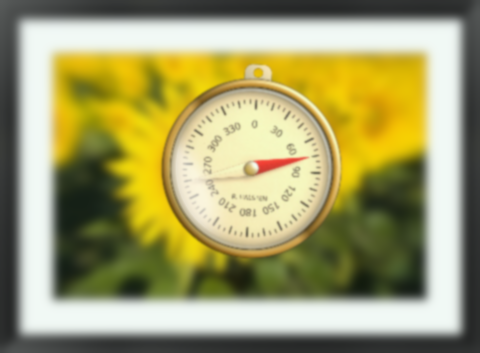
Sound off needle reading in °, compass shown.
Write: 75 °
